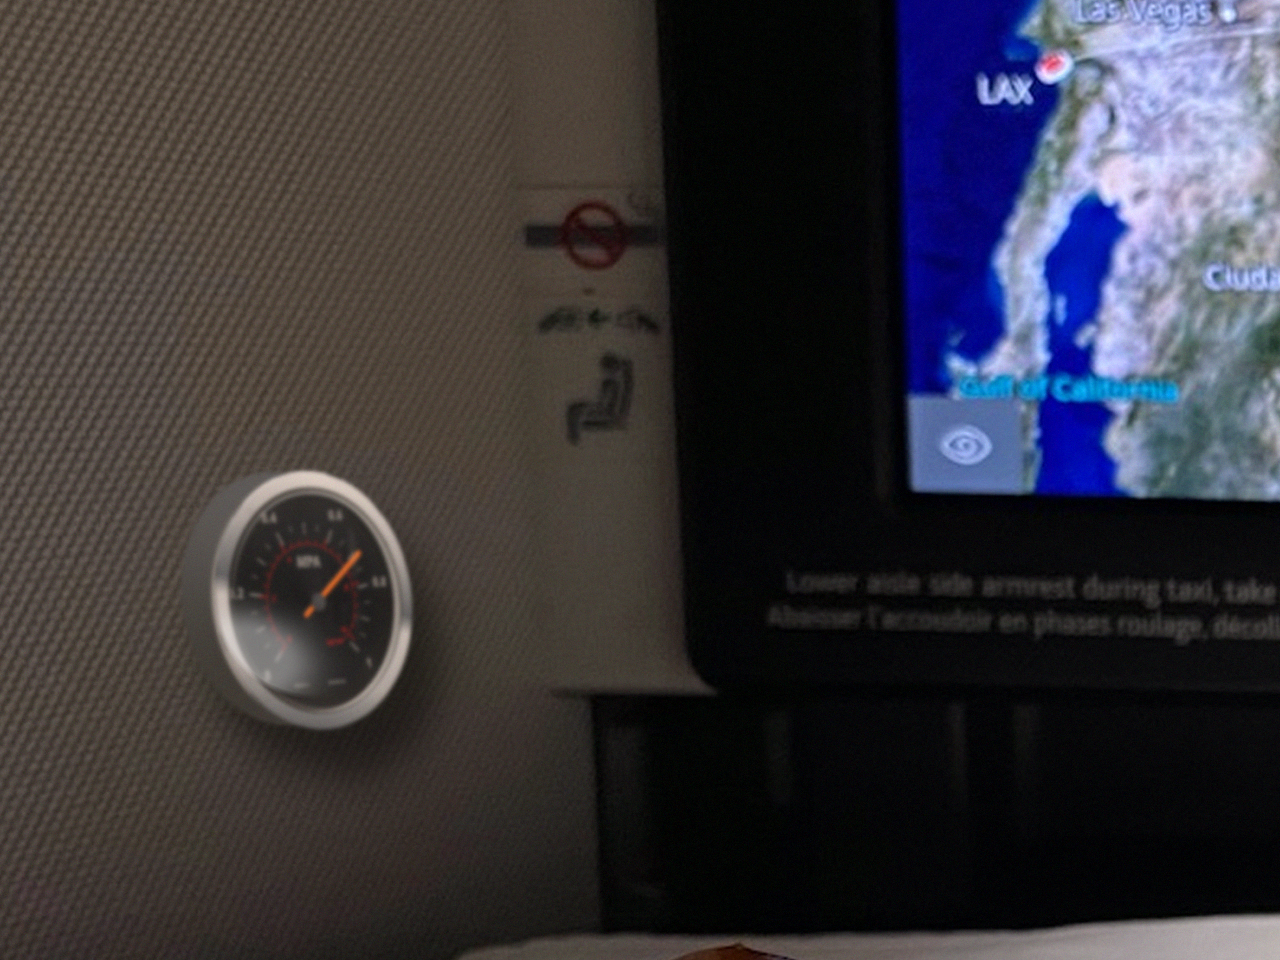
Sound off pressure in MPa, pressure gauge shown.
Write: 0.7 MPa
